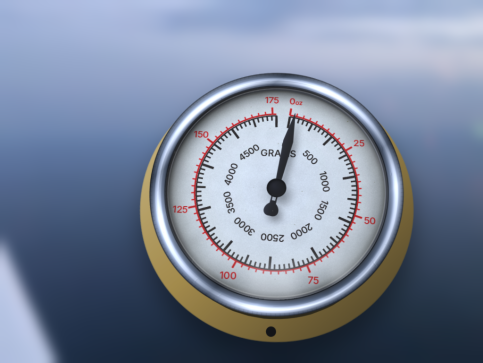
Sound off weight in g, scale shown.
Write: 50 g
